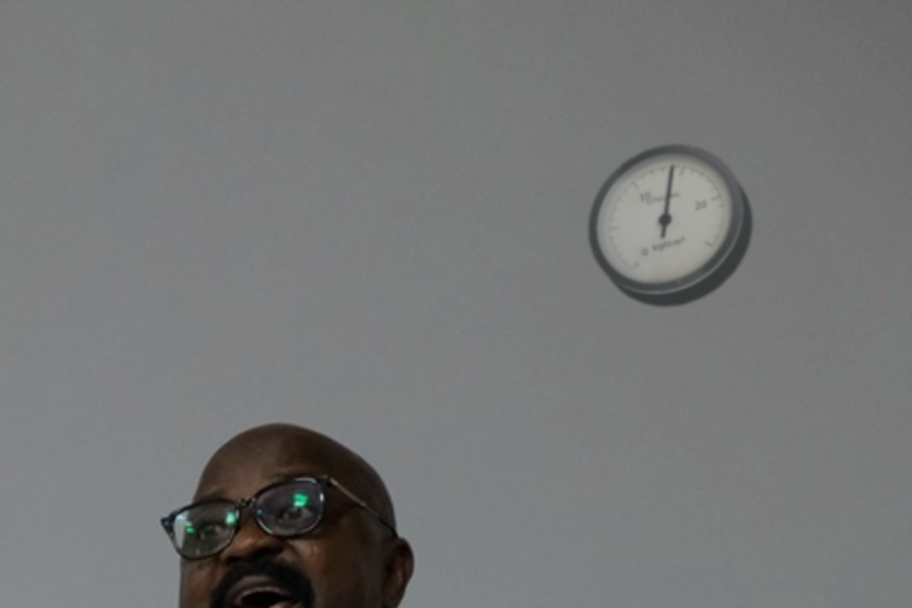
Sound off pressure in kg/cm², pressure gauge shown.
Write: 14 kg/cm²
